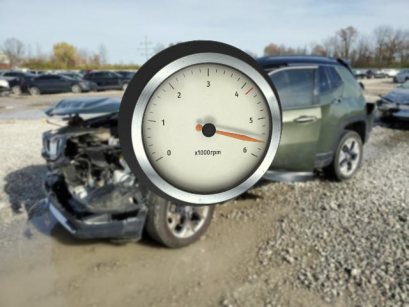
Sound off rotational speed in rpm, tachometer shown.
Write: 5600 rpm
